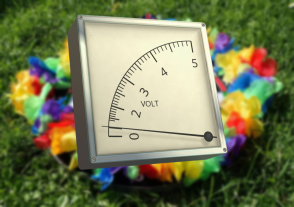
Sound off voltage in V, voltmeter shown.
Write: 1 V
